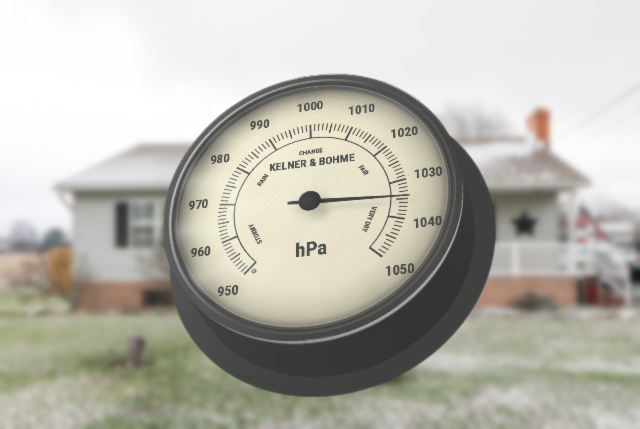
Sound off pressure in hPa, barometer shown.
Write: 1035 hPa
